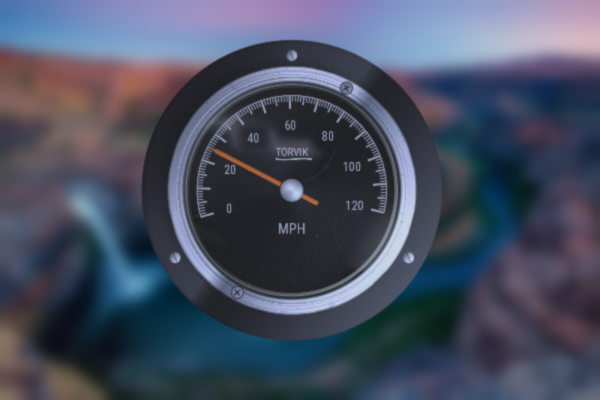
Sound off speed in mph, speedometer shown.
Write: 25 mph
